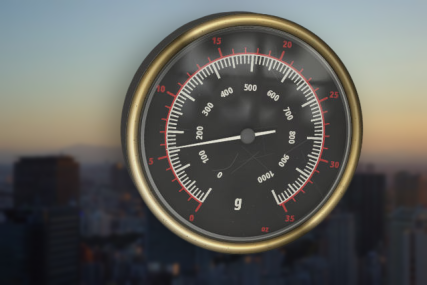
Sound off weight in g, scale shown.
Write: 160 g
